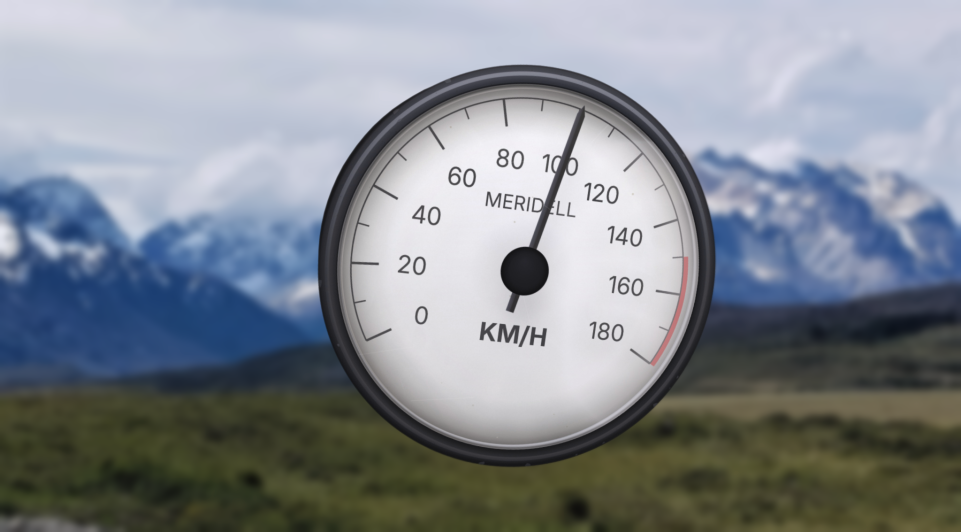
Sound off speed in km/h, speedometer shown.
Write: 100 km/h
